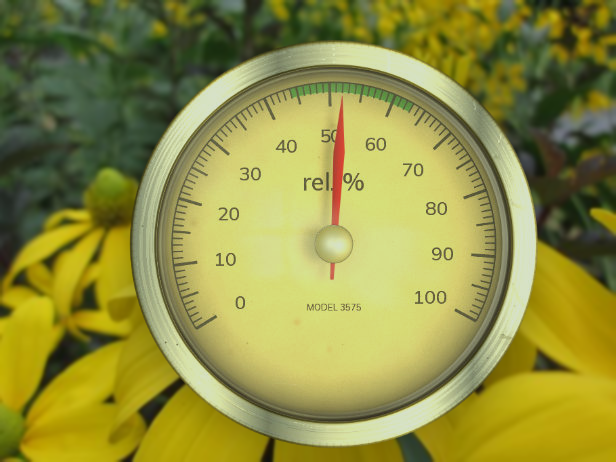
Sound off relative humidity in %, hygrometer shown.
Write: 52 %
